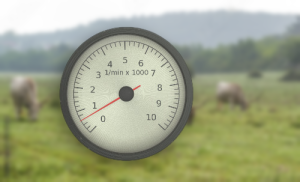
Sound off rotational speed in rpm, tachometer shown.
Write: 600 rpm
